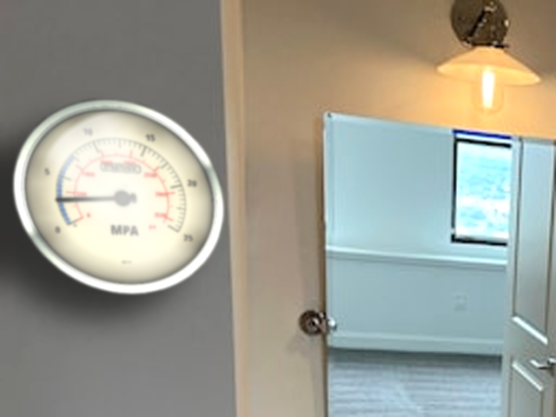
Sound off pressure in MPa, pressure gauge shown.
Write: 2.5 MPa
